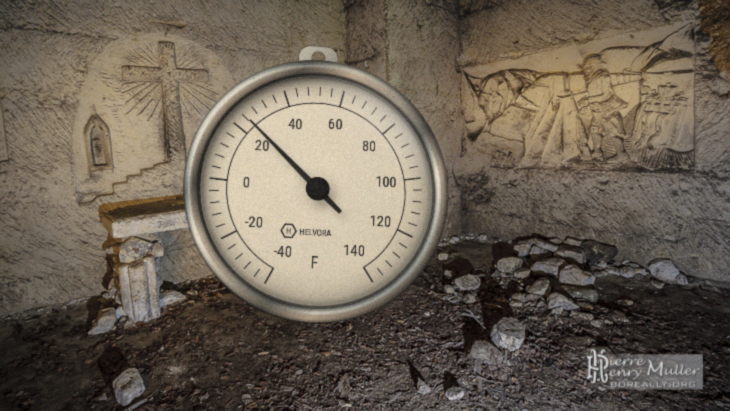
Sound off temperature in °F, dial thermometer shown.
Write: 24 °F
